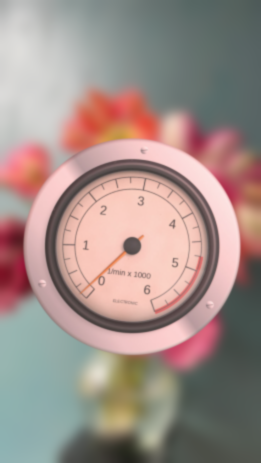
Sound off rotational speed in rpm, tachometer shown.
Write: 125 rpm
